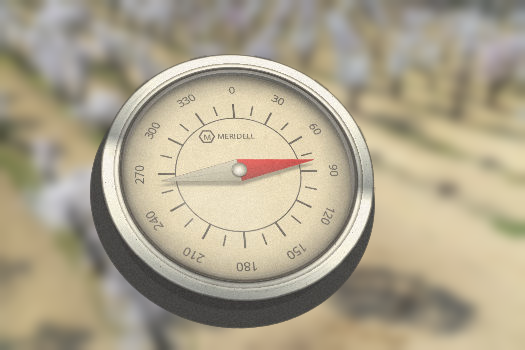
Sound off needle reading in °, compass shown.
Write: 82.5 °
